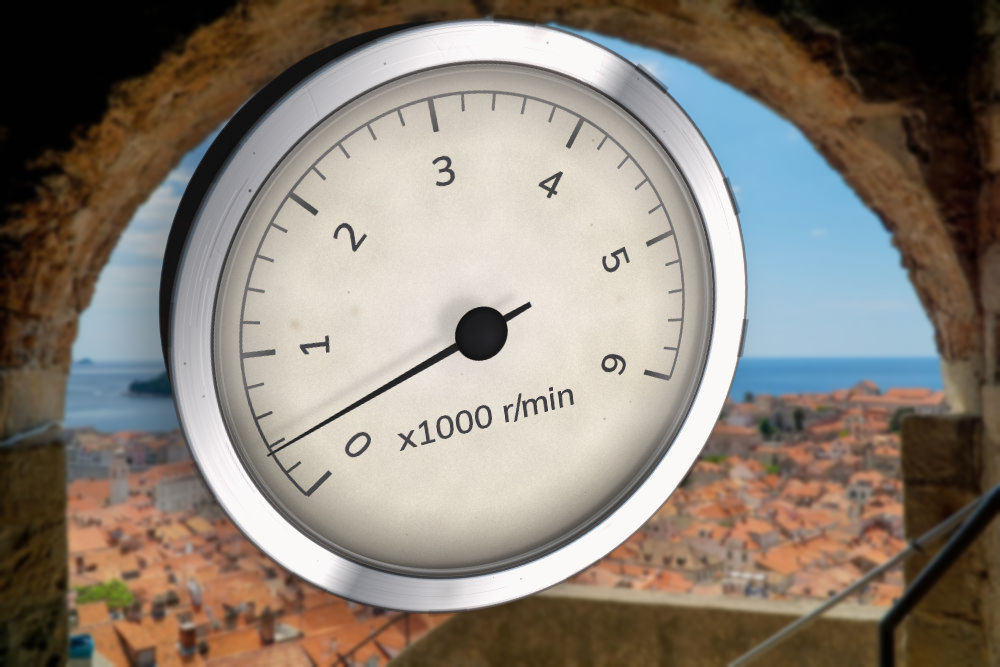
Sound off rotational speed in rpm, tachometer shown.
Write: 400 rpm
